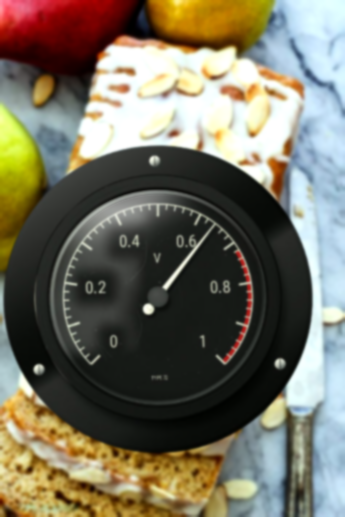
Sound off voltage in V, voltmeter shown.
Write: 0.64 V
